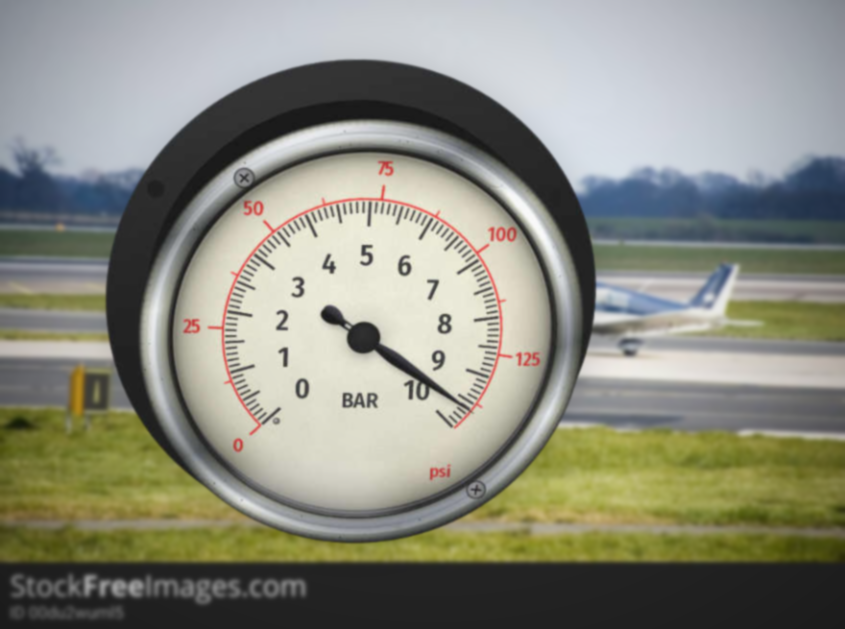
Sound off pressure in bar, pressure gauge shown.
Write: 9.6 bar
